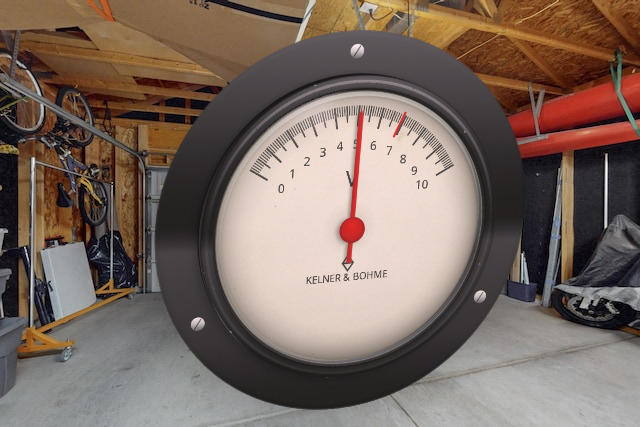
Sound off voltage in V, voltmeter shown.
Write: 5 V
